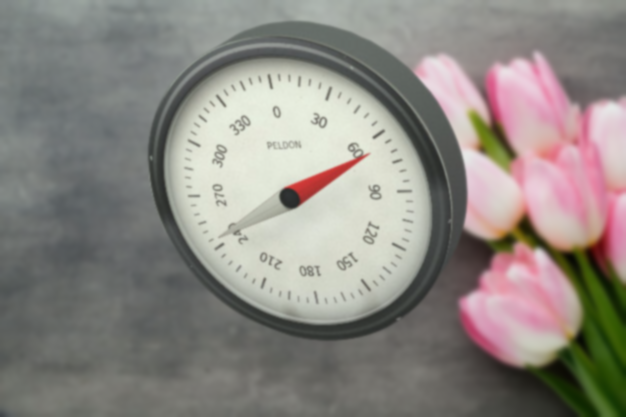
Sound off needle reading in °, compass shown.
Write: 65 °
